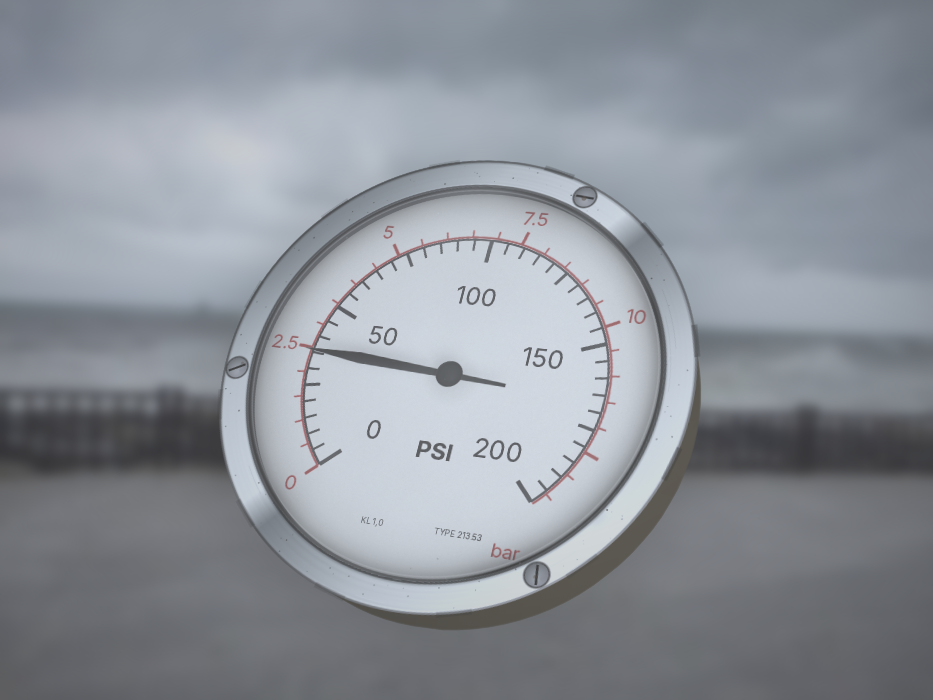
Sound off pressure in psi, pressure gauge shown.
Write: 35 psi
